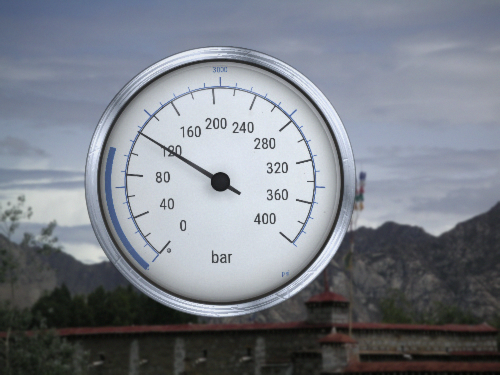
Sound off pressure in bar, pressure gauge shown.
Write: 120 bar
